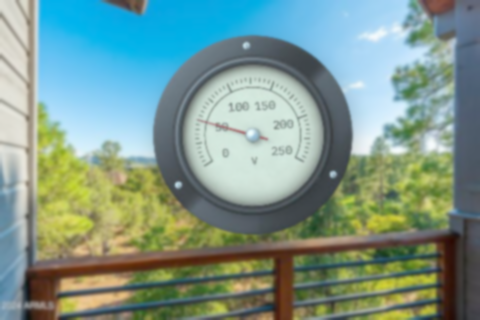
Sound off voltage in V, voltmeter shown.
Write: 50 V
